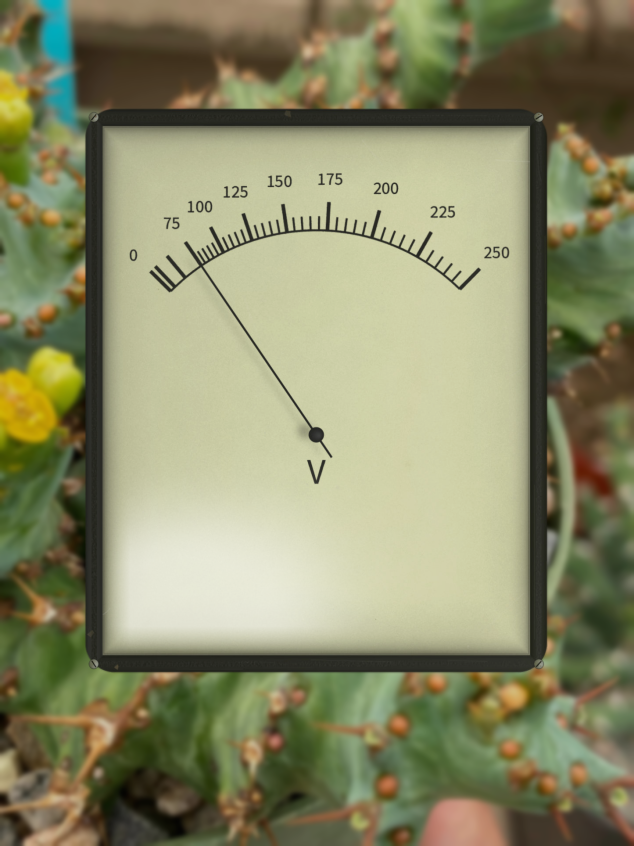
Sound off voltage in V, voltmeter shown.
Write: 75 V
